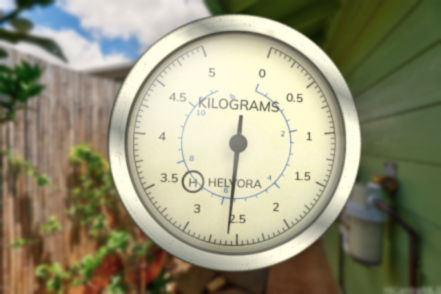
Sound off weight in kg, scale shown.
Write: 2.6 kg
